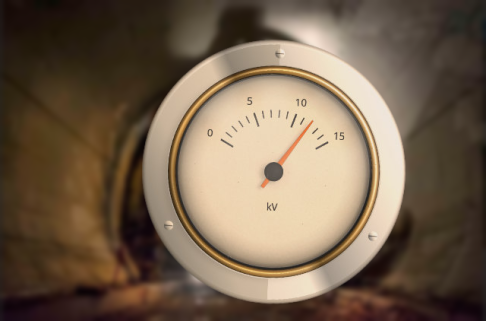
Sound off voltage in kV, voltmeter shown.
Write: 12 kV
